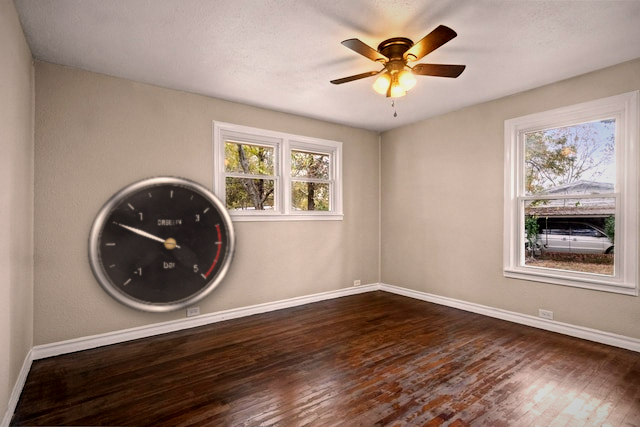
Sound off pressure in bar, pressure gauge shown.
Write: 0.5 bar
